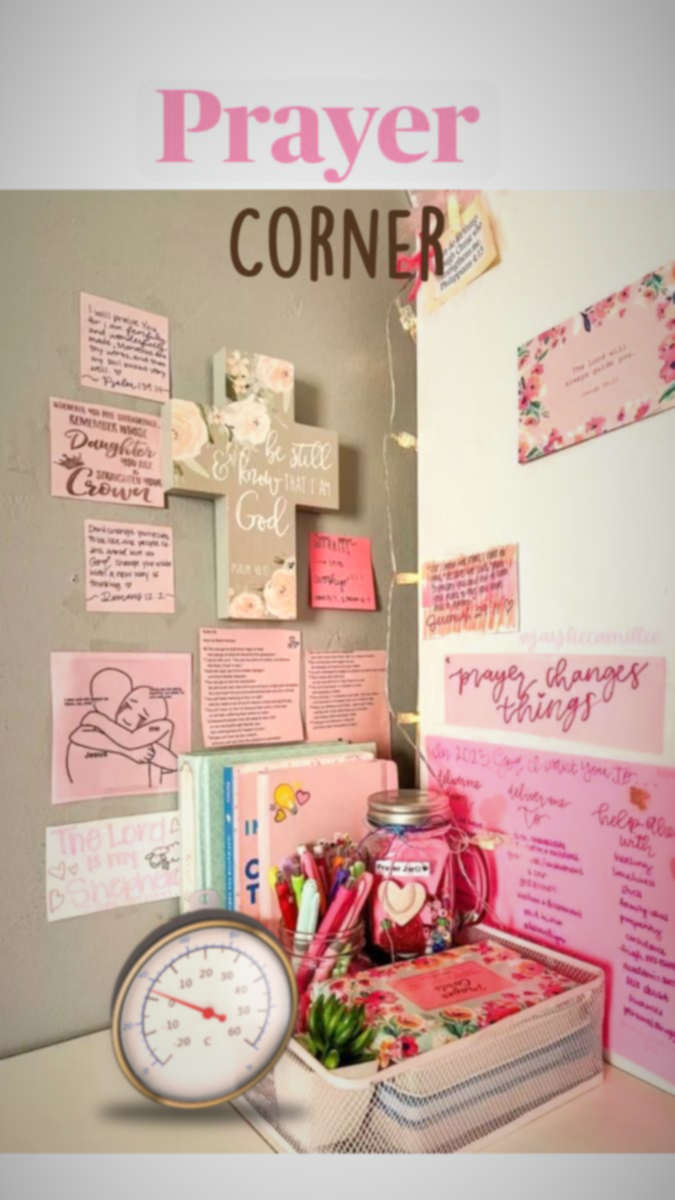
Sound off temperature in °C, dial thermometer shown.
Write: 2.5 °C
